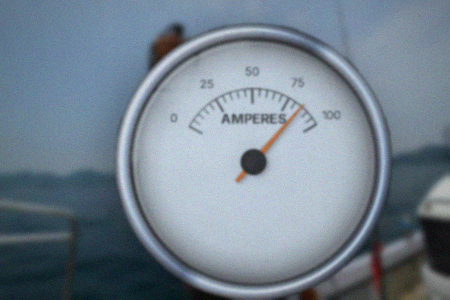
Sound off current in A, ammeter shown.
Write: 85 A
